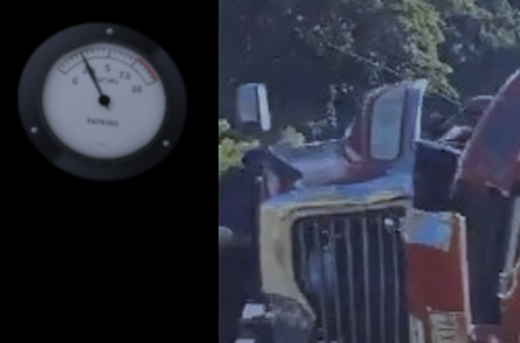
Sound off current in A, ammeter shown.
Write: 2.5 A
